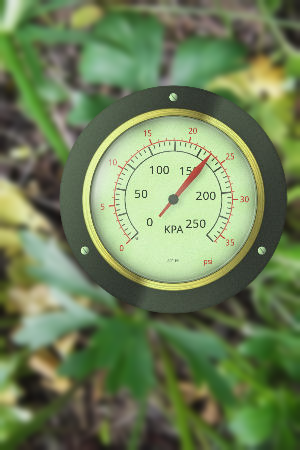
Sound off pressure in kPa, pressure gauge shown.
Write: 160 kPa
